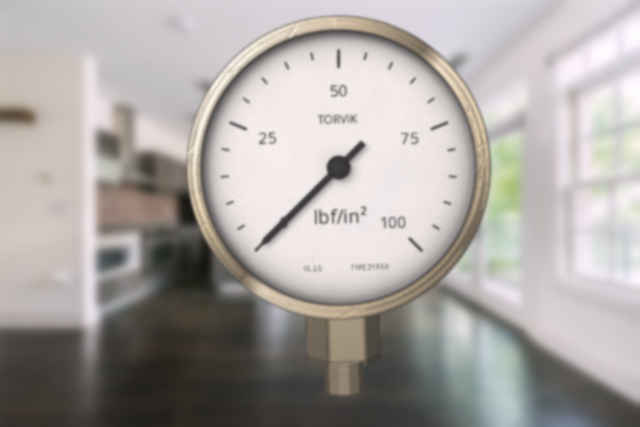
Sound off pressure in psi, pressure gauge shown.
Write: 0 psi
